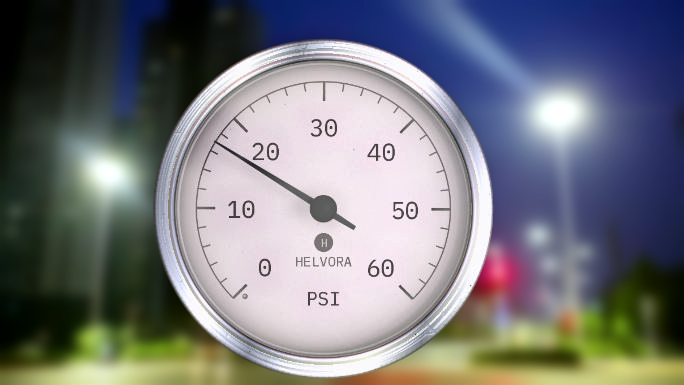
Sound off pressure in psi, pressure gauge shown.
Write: 17 psi
